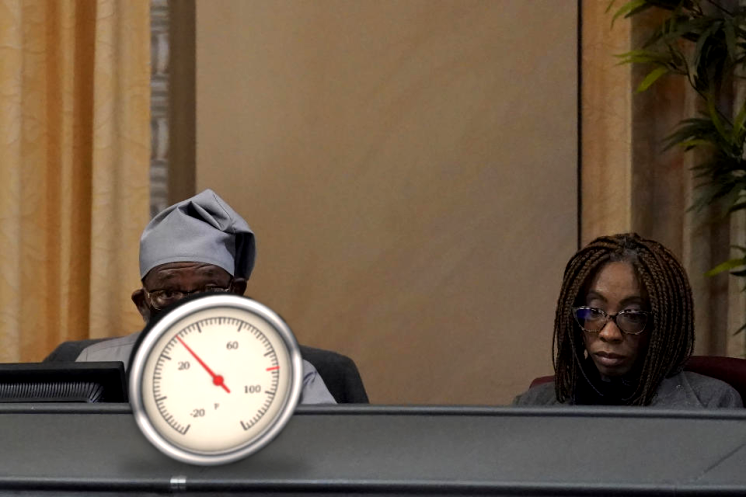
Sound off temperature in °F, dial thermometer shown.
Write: 30 °F
